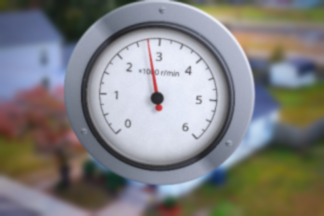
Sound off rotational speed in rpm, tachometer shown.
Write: 2750 rpm
